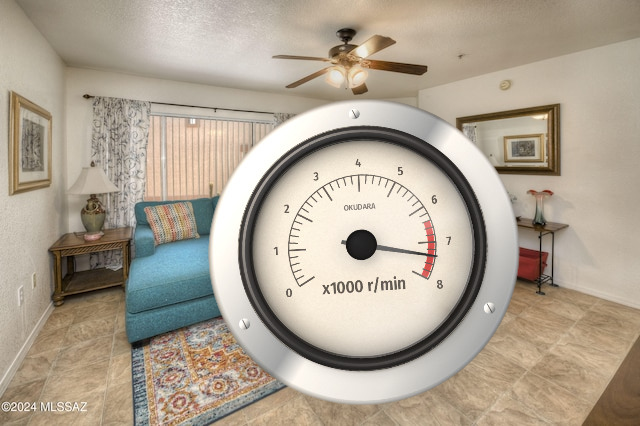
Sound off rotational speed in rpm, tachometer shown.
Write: 7400 rpm
